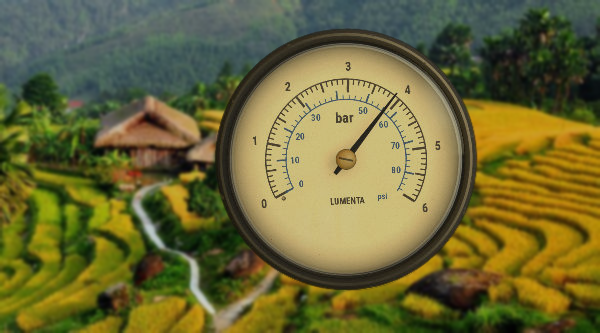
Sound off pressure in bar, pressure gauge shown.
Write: 3.9 bar
